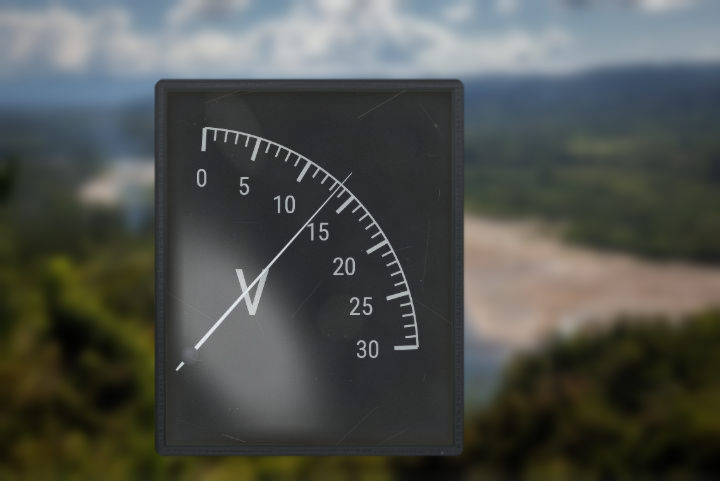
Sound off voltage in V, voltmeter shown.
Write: 13.5 V
